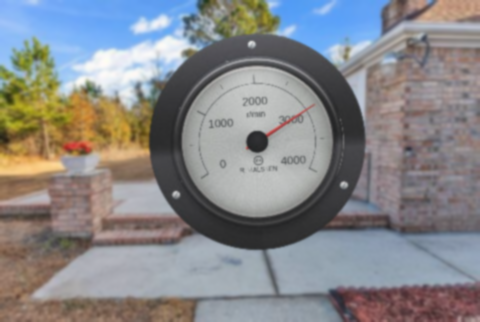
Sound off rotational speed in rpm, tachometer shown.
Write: 3000 rpm
